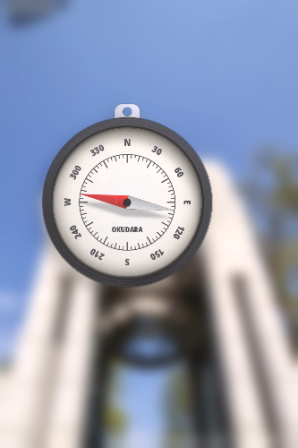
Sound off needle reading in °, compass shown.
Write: 280 °
